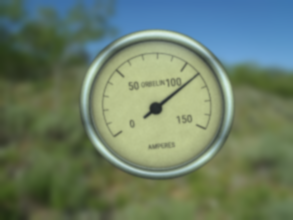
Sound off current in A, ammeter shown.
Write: 110 A
